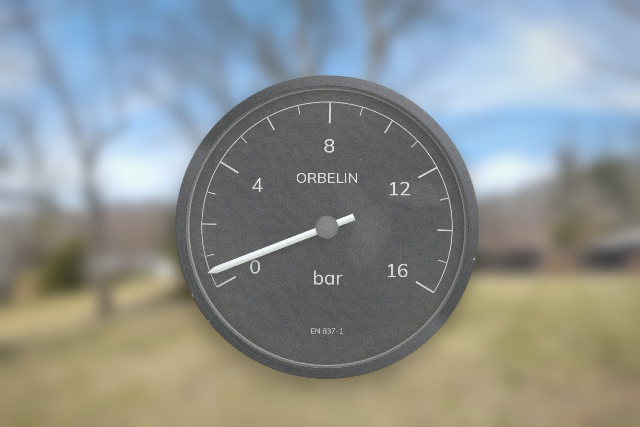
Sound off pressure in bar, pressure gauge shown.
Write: 0.5 bar
